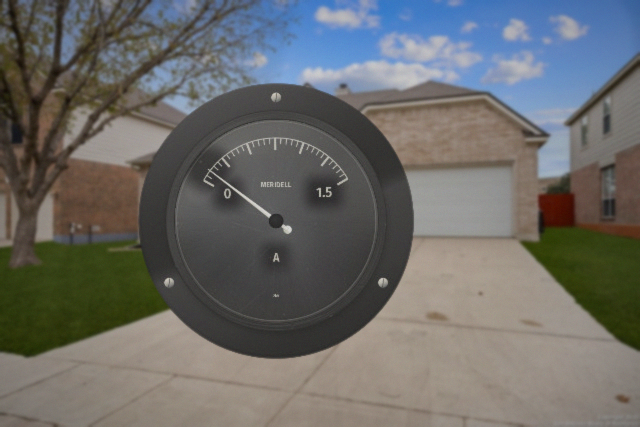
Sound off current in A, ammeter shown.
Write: 0.1 A
